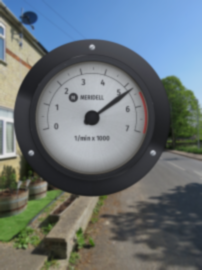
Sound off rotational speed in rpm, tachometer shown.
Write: 5250 rpm
